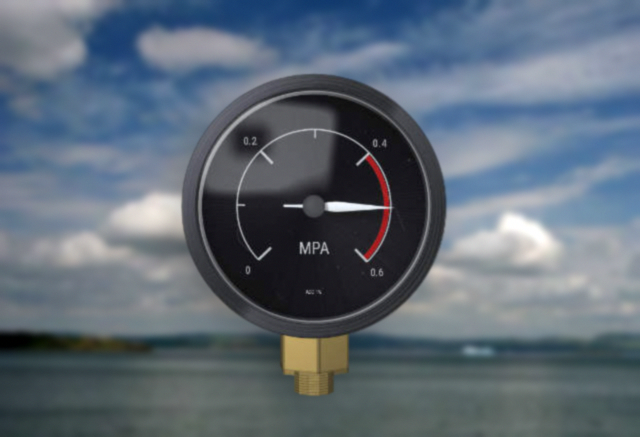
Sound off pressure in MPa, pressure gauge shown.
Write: 0.5 MPa
